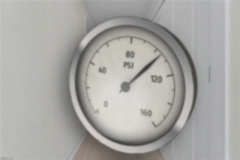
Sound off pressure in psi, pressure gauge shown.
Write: 105 psi
